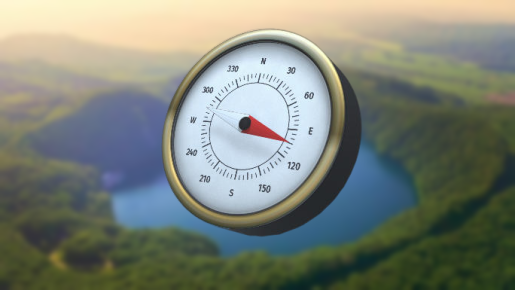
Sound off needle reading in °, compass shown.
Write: 105 °
